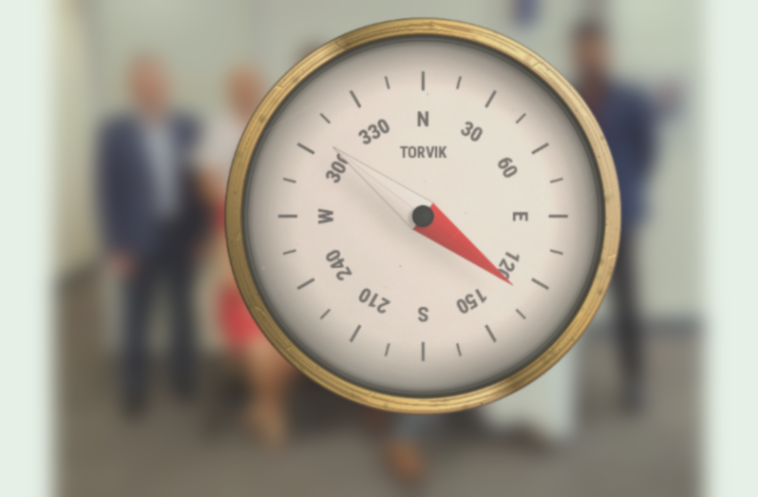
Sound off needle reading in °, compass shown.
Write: 127.5 °
